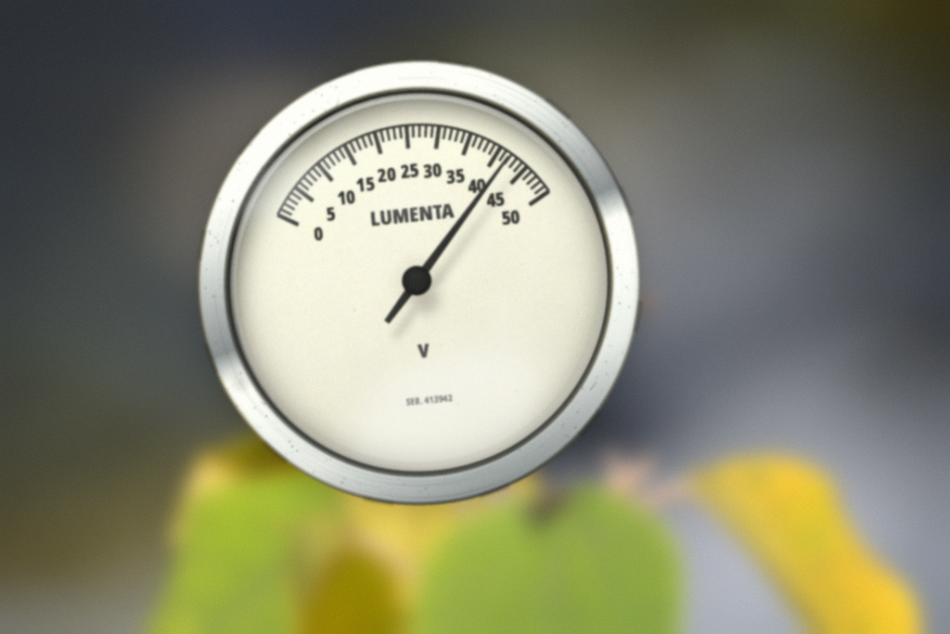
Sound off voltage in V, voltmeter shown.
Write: 42 V
